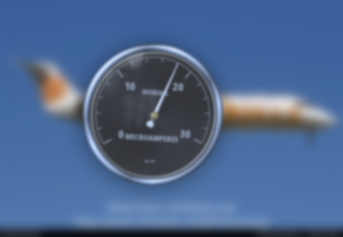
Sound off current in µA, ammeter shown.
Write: 18 µA
